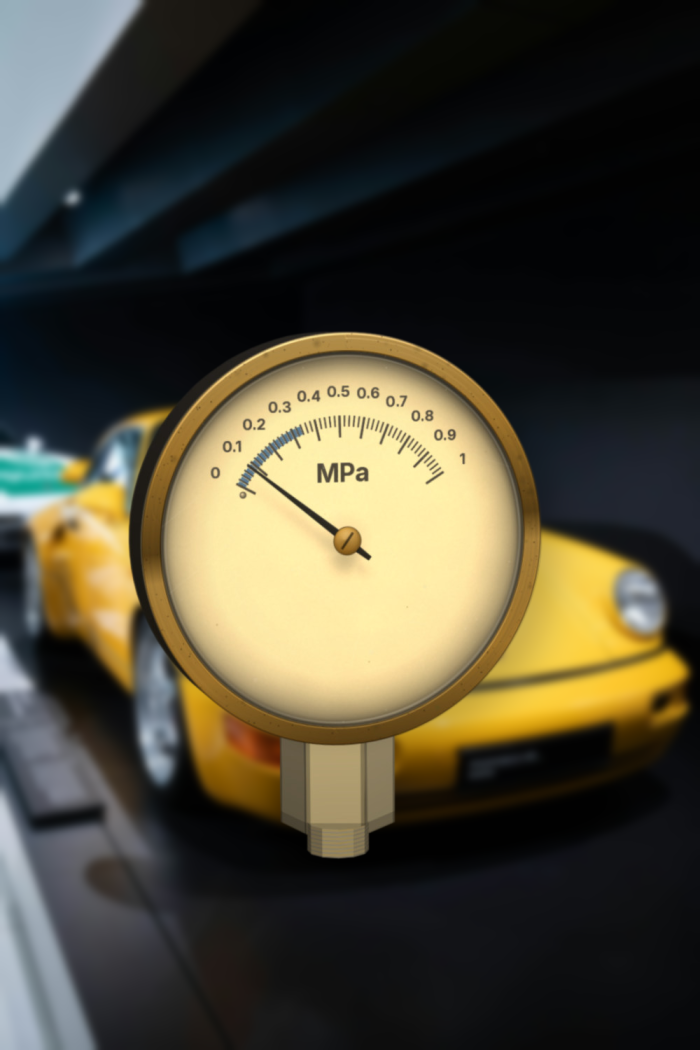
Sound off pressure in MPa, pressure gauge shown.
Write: 0.08 MPa
